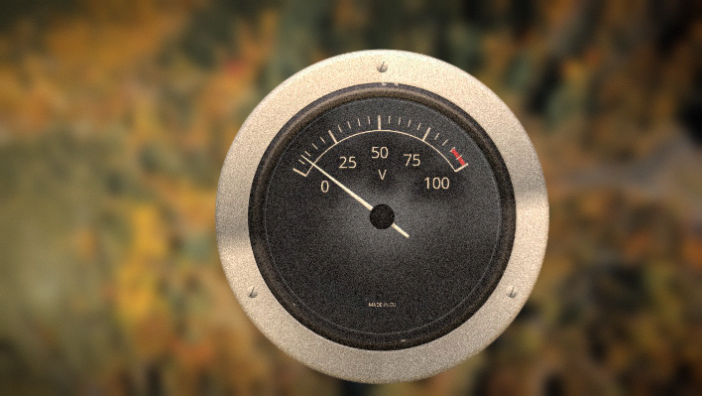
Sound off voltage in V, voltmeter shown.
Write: 7.5 V
